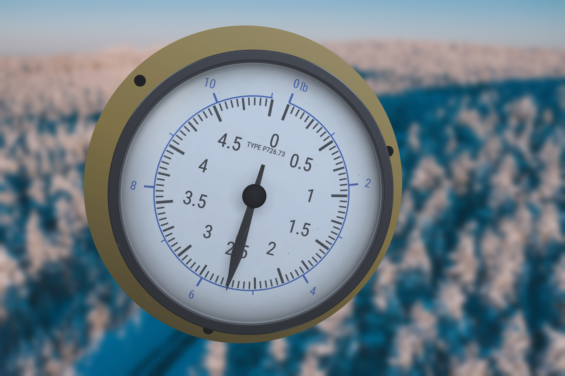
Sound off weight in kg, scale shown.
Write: 2.5 kg
